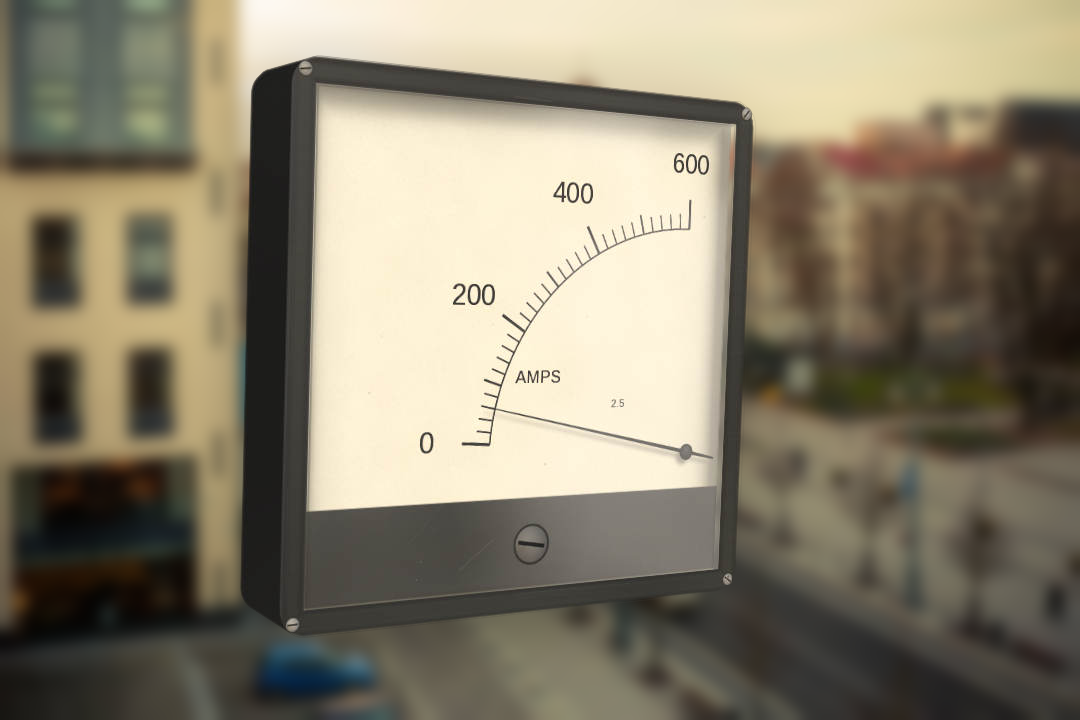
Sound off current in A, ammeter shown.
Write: 60 A
